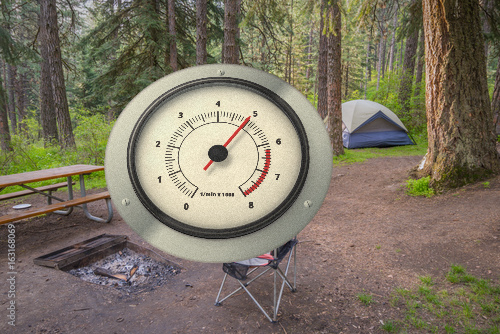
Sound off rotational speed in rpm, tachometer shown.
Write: 5000 rpm
